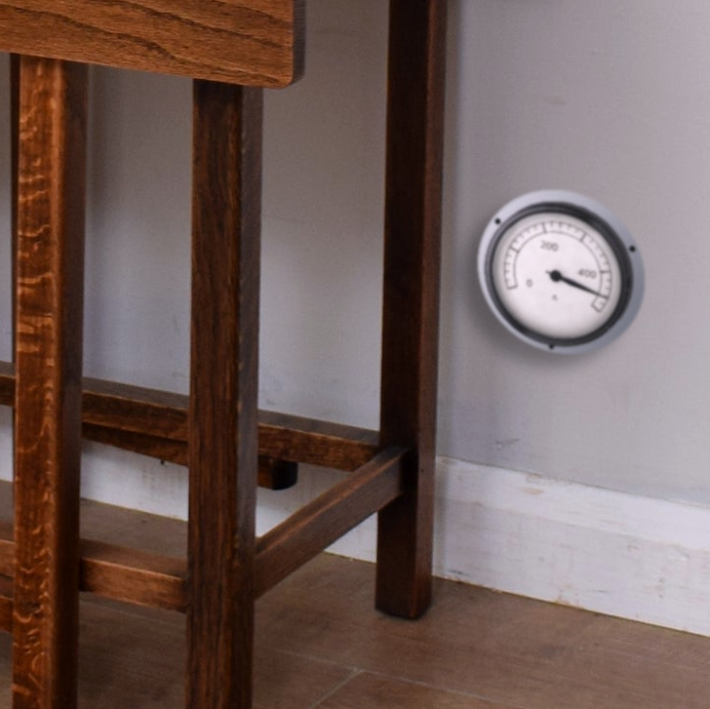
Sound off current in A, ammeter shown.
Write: 460 A
